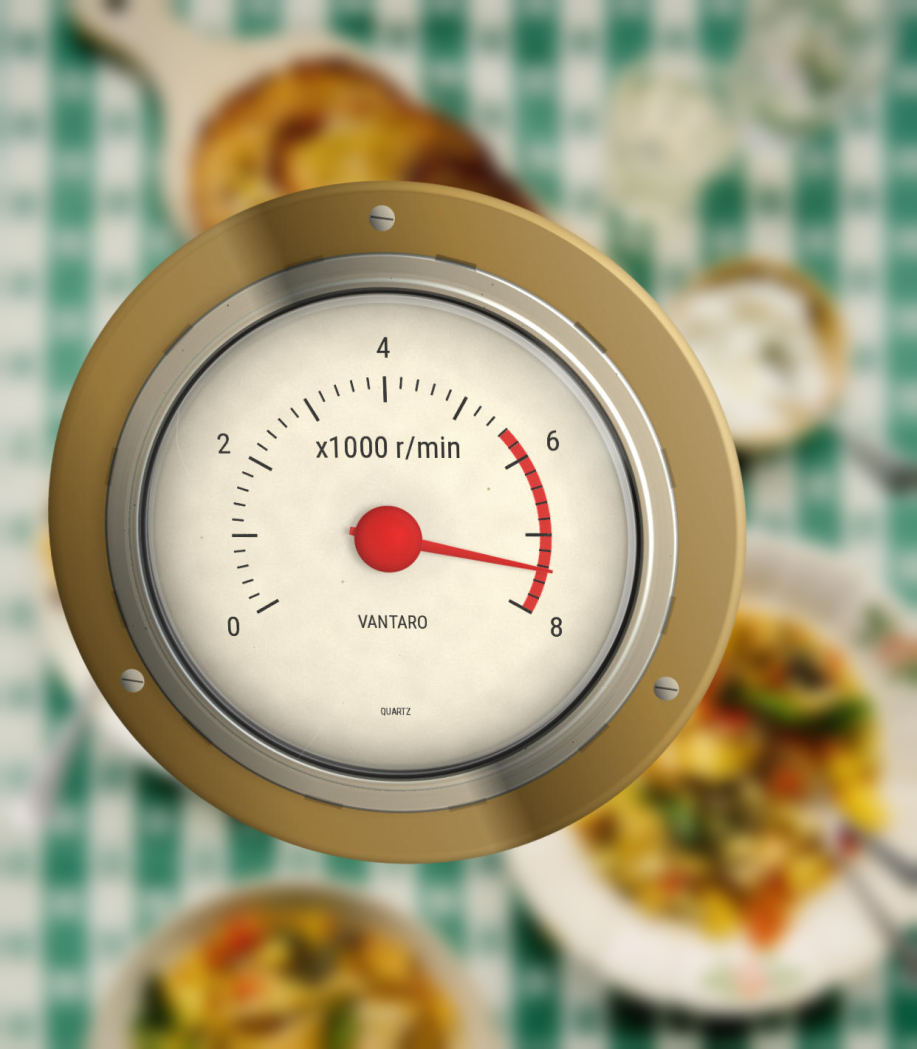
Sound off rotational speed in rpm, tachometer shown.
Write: 7400 rpm
